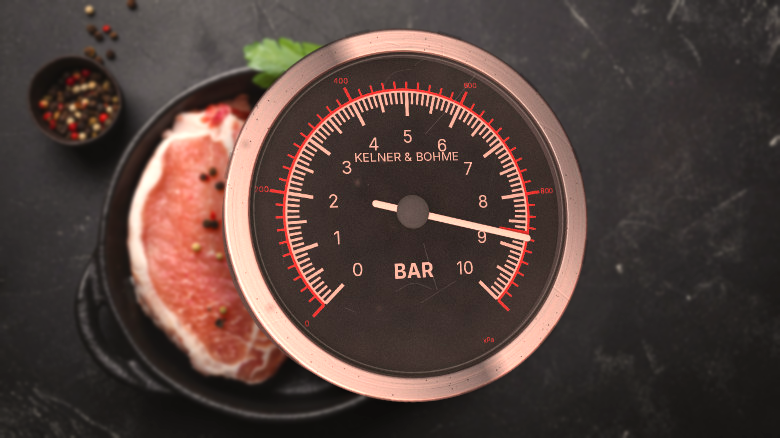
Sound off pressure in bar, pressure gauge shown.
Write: 8.8 bar
